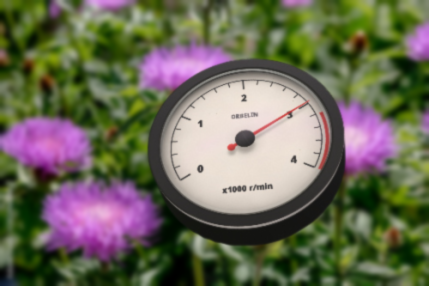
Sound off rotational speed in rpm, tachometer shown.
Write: 3000 rpm
